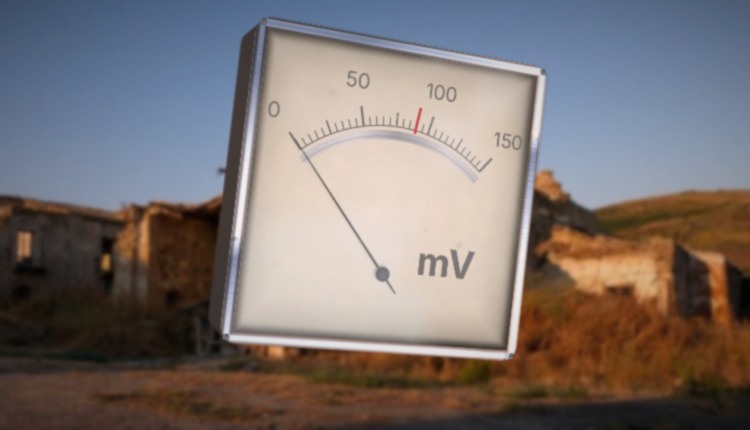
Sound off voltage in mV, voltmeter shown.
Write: 0 mV
